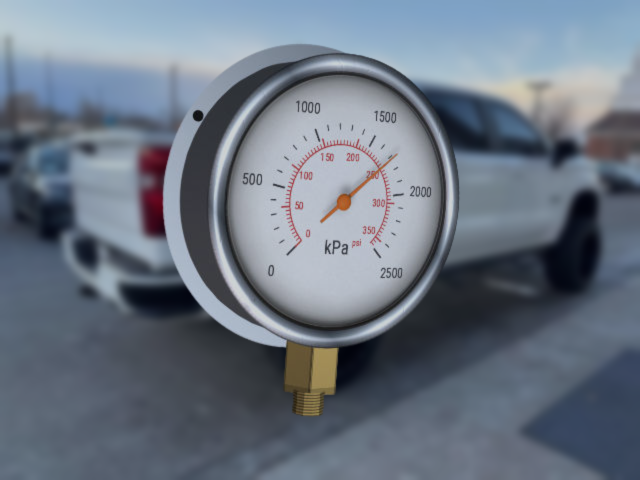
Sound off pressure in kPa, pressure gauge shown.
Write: 1700 kPa
